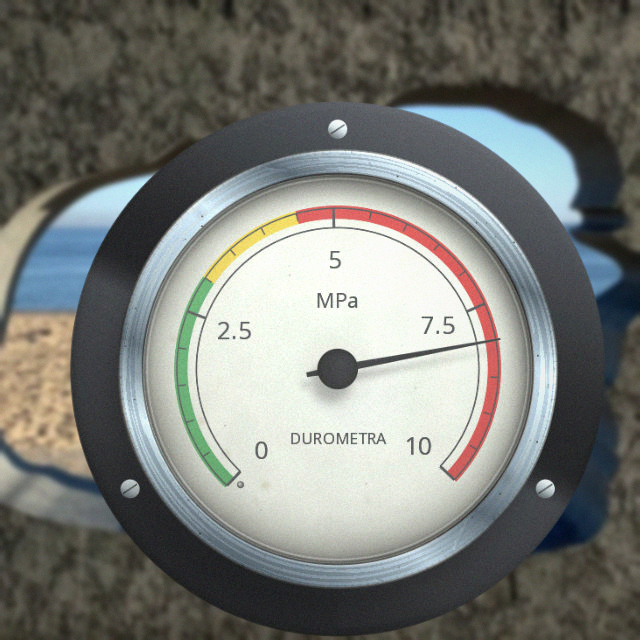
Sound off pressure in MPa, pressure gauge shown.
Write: 8 MPa
